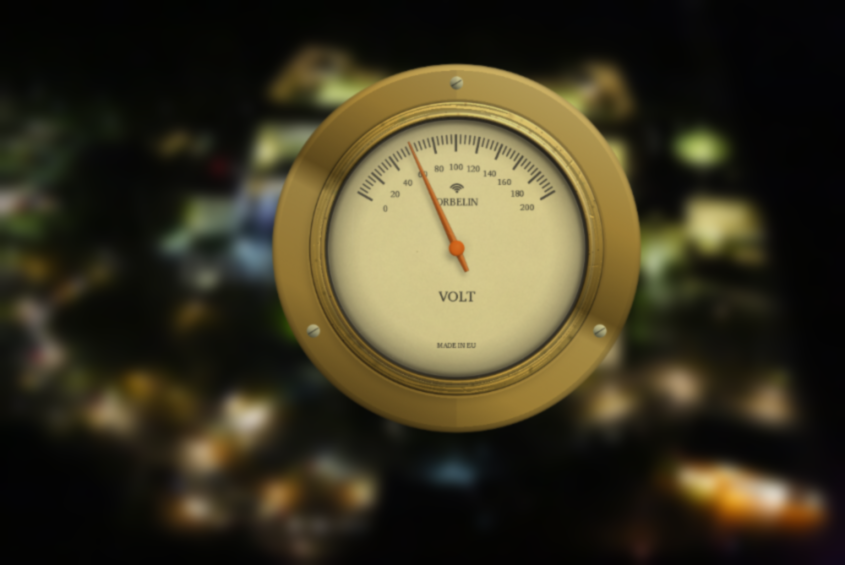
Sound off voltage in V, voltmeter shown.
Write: 60 V
